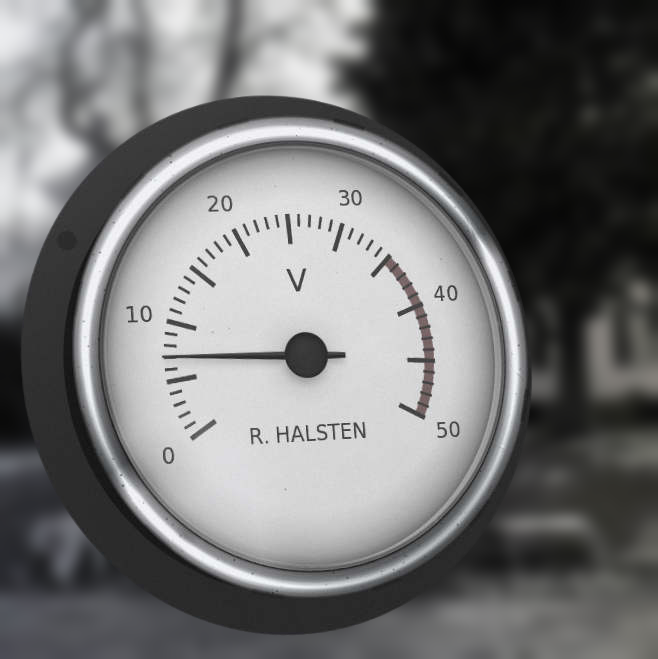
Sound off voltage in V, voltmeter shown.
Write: 7 V
